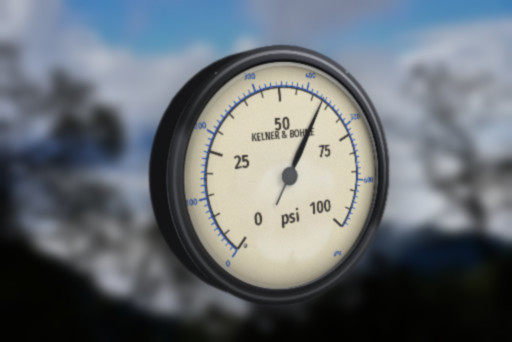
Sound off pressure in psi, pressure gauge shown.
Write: 62.5 psi
